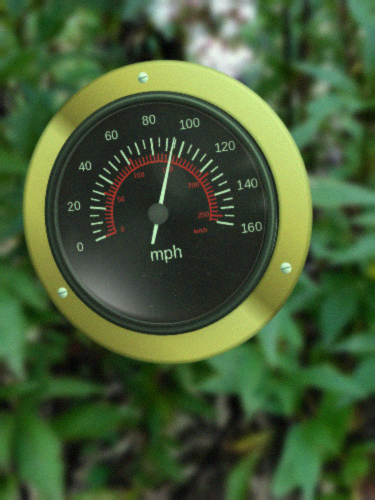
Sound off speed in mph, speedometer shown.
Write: 95 mph
